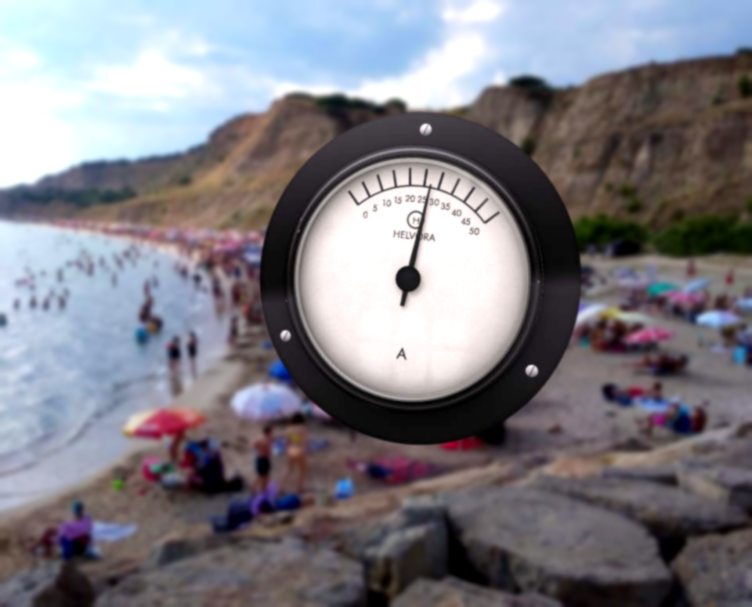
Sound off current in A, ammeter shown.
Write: 27.5 A
